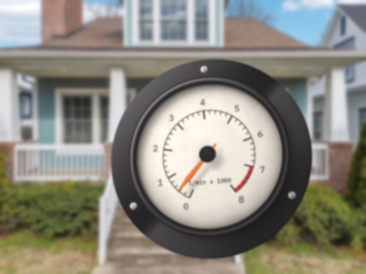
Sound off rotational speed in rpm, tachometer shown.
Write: 400 rpm
